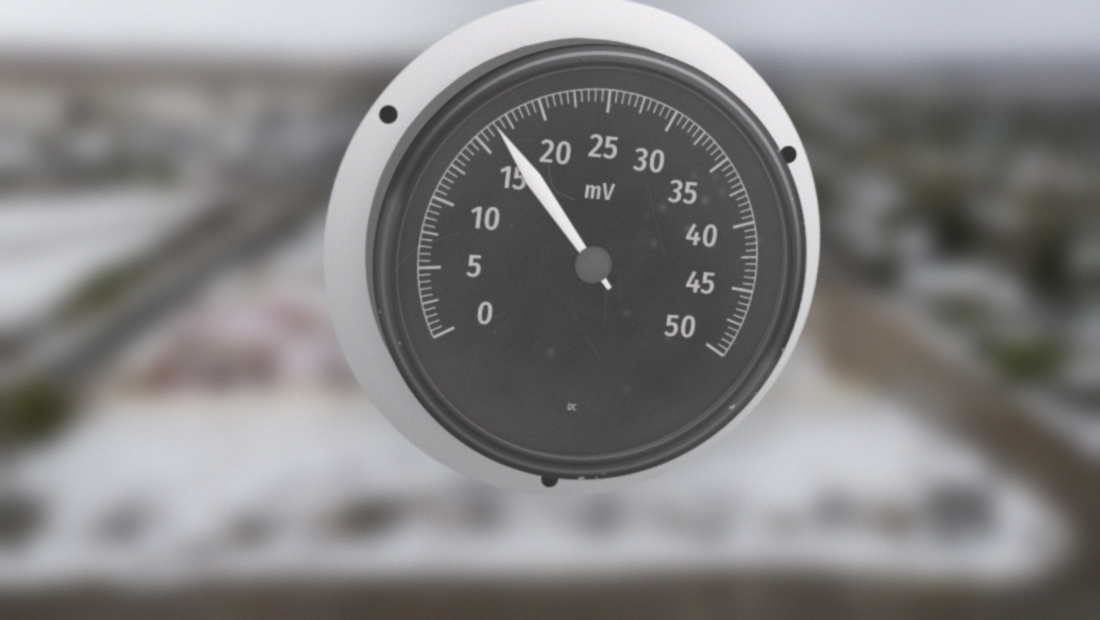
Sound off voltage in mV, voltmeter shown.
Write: 16.5 mV
